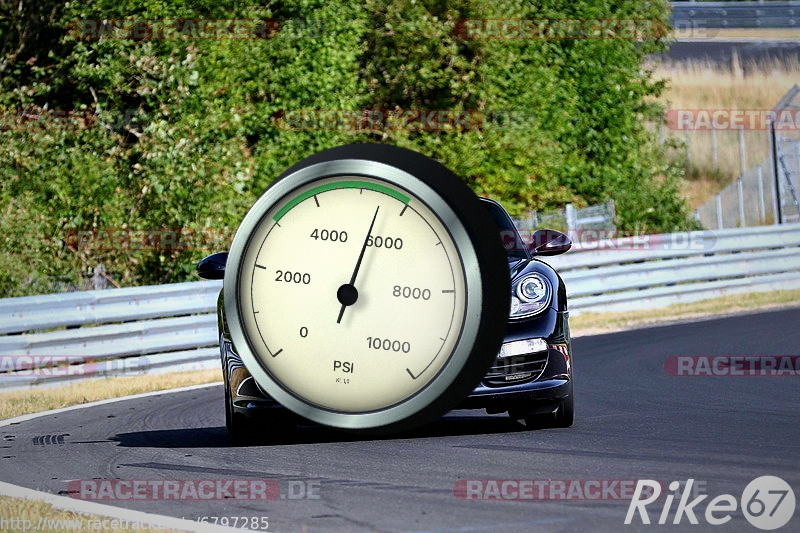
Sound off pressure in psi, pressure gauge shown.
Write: 5500 psi
